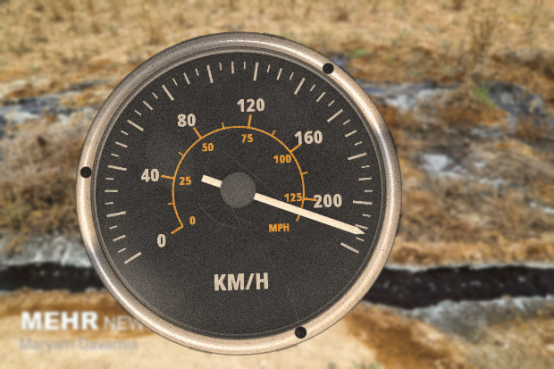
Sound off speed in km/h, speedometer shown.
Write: 212.5 km/h
